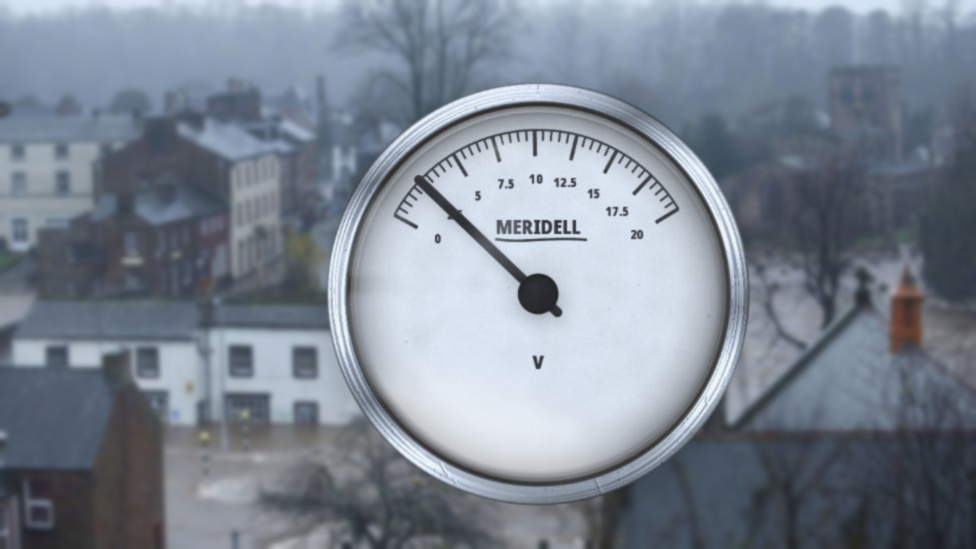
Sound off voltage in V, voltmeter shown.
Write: 2.5 V
